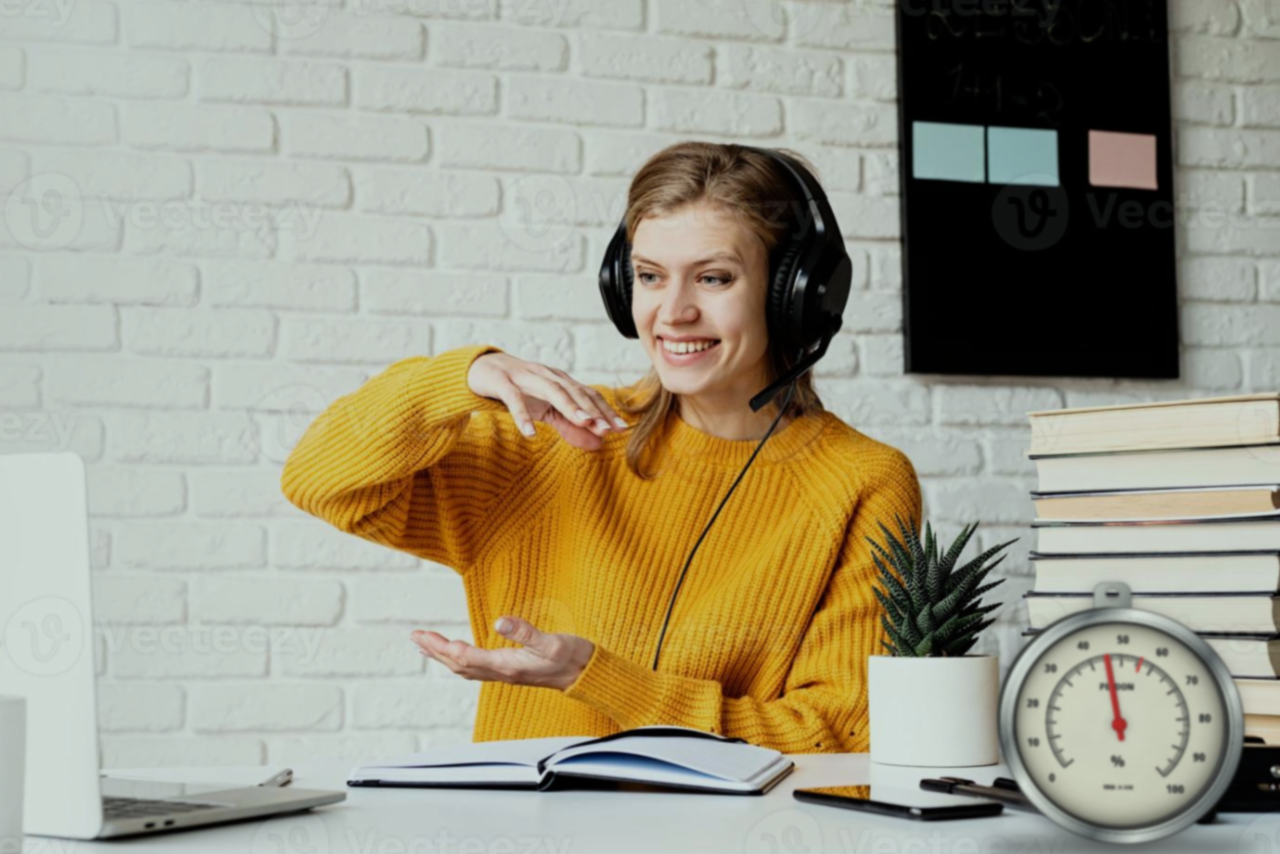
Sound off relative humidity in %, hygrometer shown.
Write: 45 %
